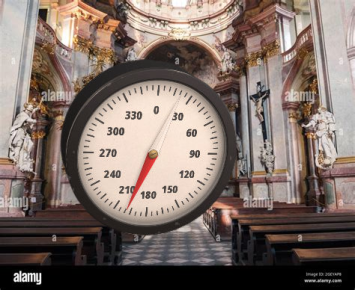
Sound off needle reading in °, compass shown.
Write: 200 °
